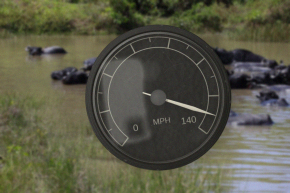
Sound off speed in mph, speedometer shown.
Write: 130 mph
